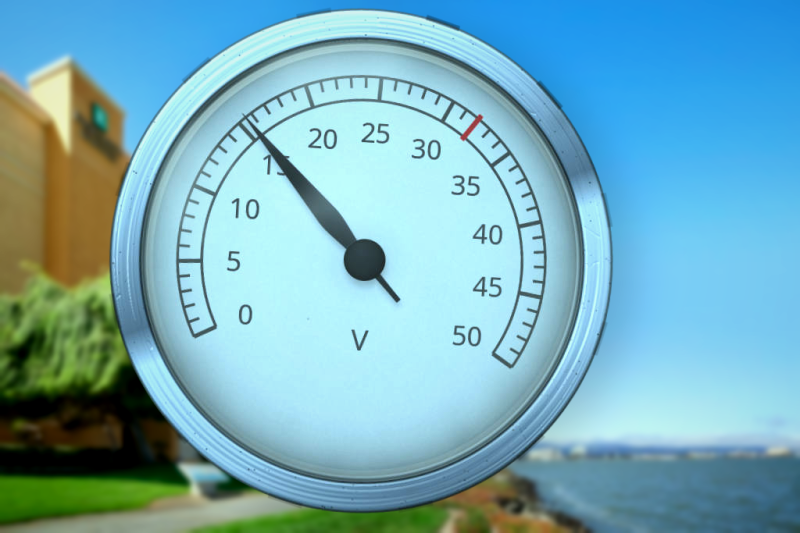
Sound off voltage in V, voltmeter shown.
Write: 15.5 V
